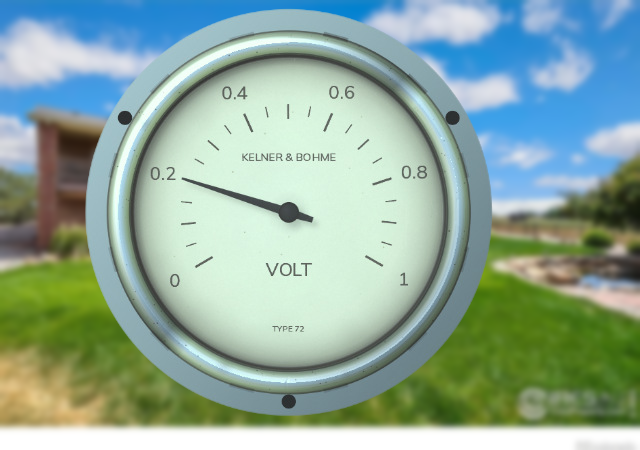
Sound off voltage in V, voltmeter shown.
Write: 0.2 V
